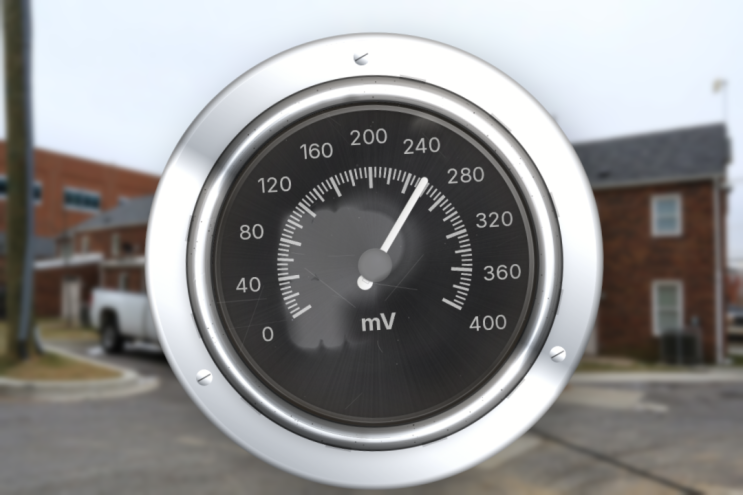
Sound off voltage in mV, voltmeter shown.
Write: 255 mV
